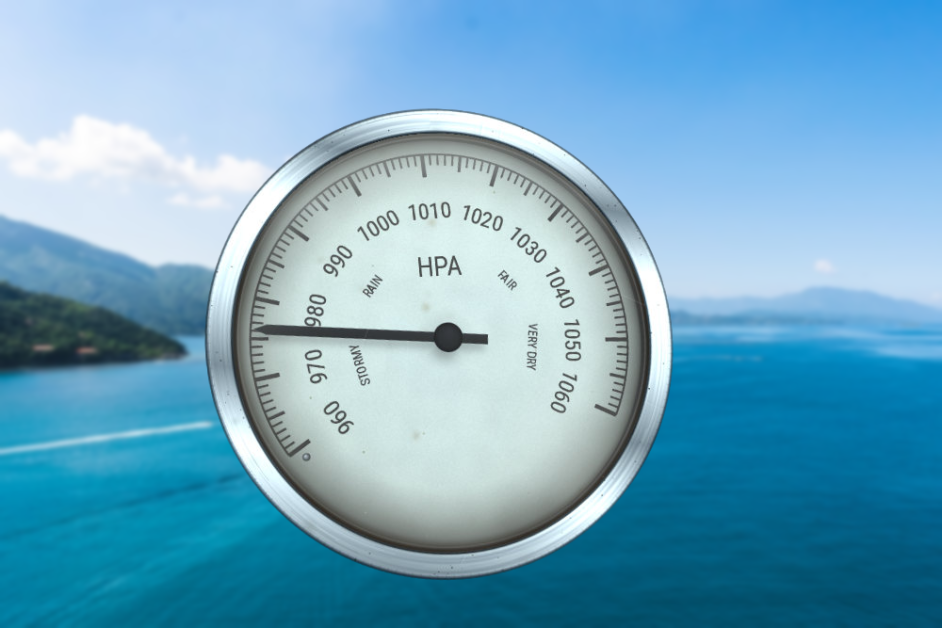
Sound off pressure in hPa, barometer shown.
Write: 976 hPa
